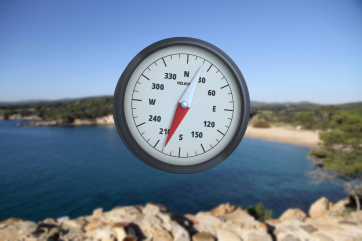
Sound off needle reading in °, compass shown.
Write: 200 °
